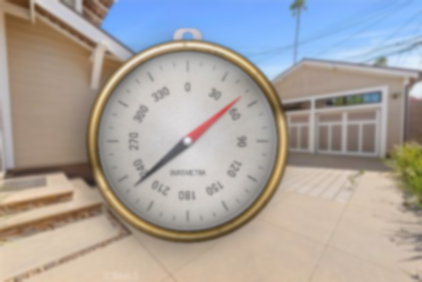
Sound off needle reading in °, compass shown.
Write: 50 °
